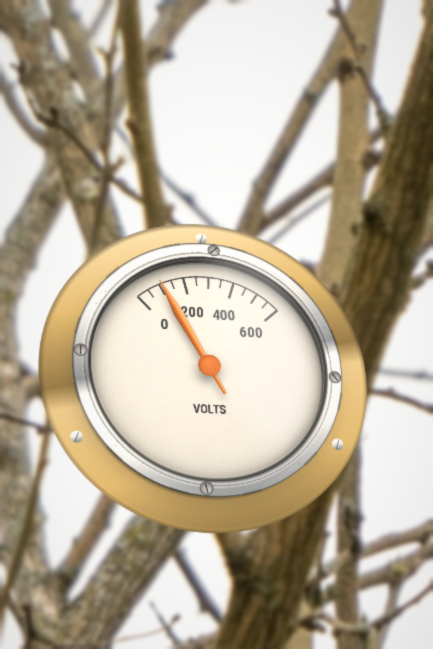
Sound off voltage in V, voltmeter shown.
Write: 100 V
